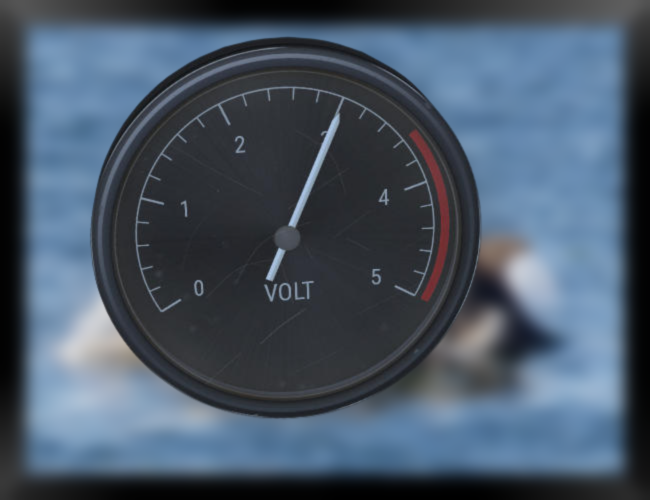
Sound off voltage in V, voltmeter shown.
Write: 3 V
